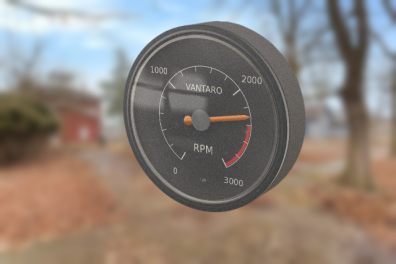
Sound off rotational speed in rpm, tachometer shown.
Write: 2300 rpm
